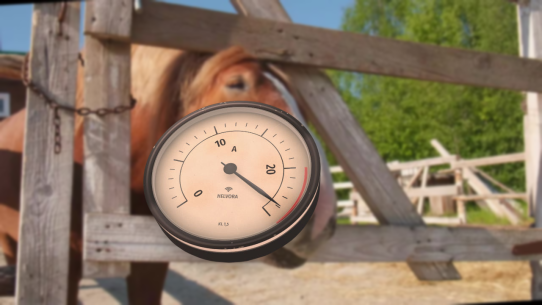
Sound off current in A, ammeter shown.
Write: 24 A
